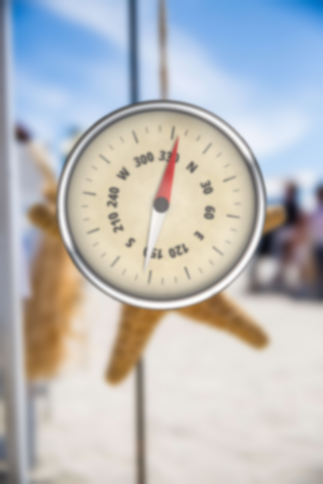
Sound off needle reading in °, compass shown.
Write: 335 °
